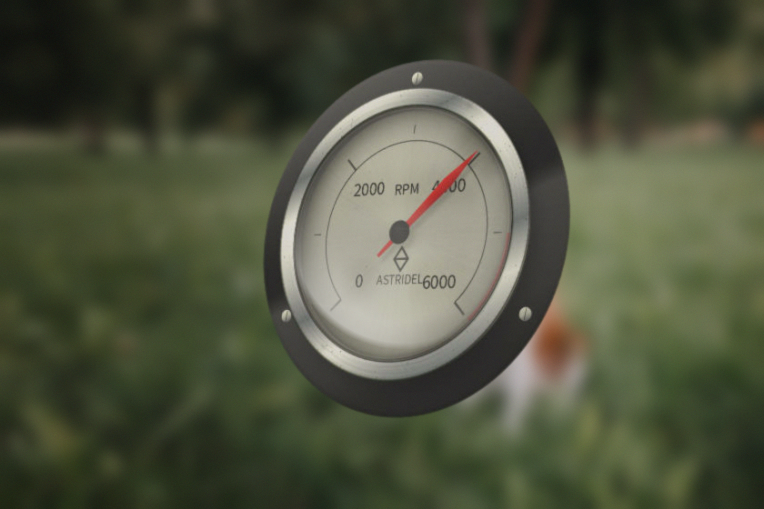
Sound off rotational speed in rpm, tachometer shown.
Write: 4000 rpm
